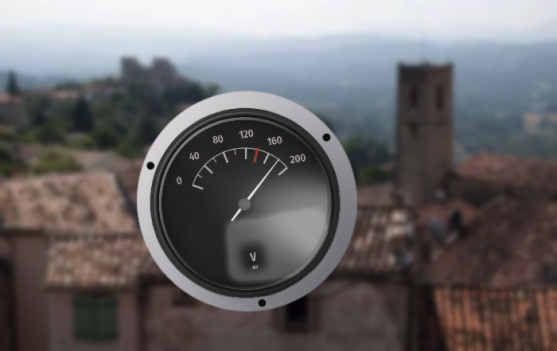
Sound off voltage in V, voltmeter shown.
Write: 180 V
